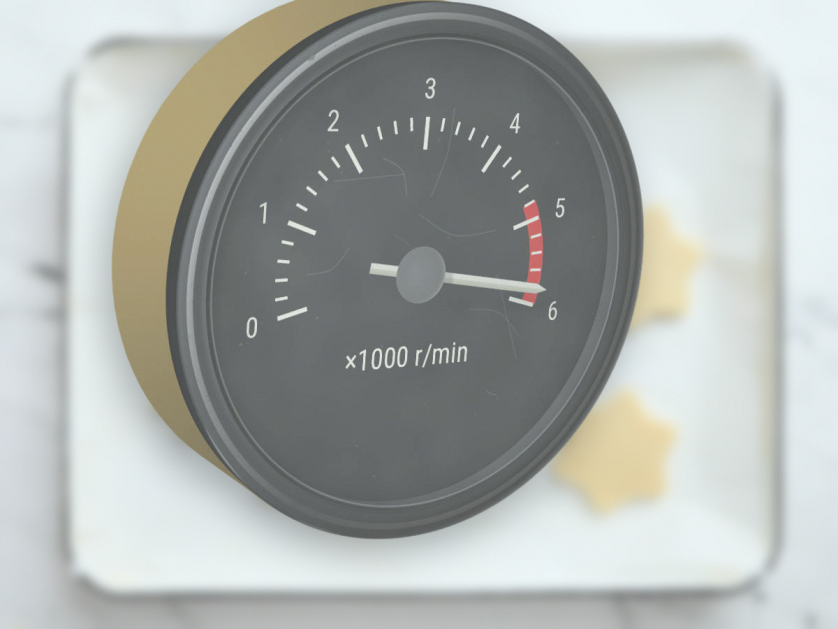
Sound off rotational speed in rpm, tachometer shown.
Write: 5800 rpm
